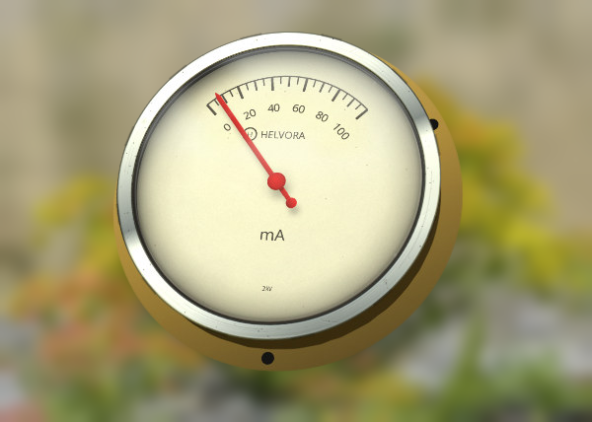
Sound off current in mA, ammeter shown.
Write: 7.5 mA
